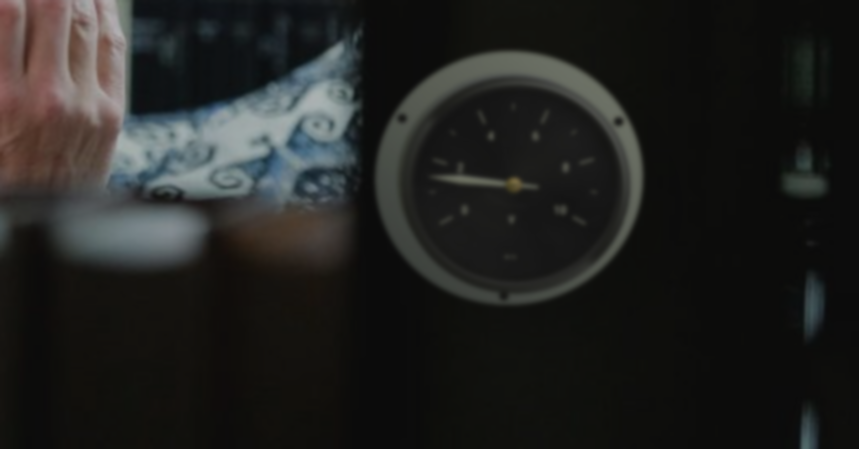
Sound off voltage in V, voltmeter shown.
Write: 1.5 V
